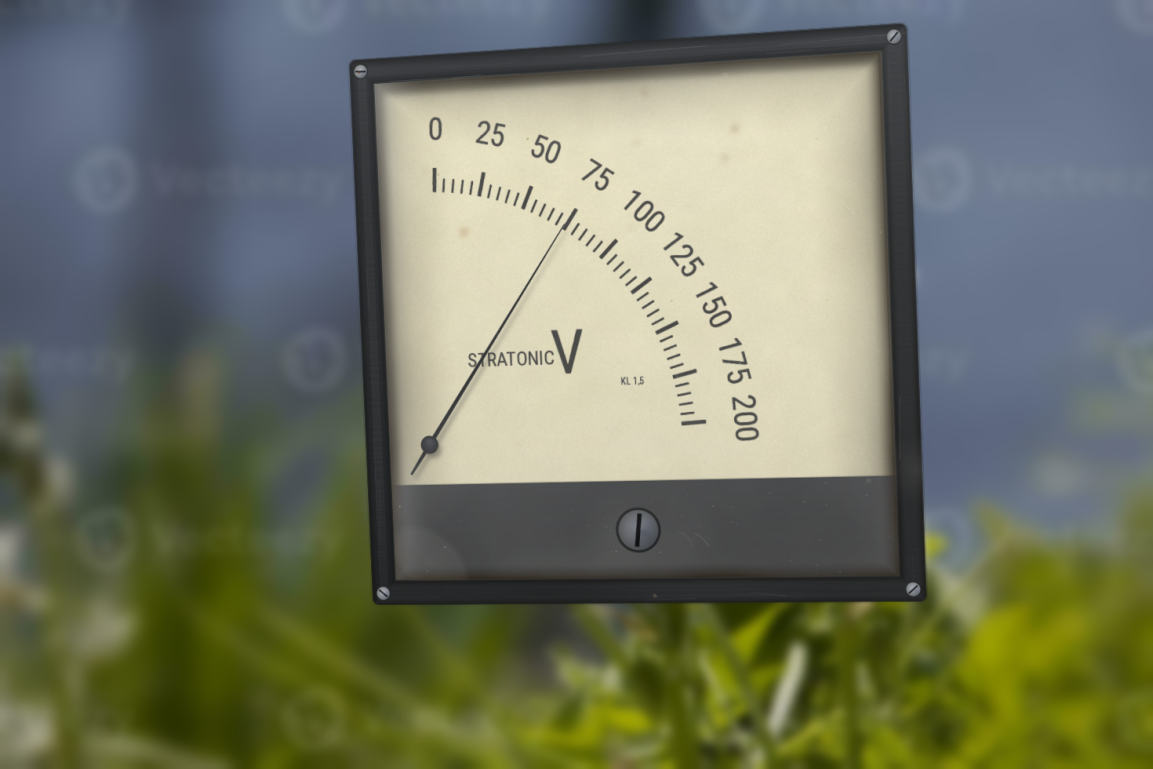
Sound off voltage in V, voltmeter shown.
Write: 75 V
